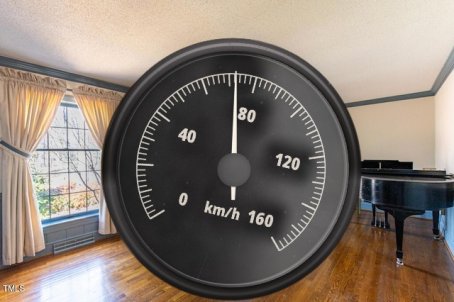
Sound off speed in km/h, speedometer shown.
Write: 72 km/h
